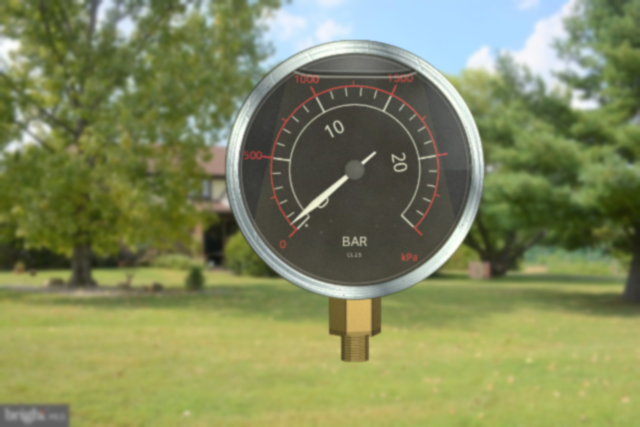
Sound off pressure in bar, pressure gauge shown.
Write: 0.5 bar
